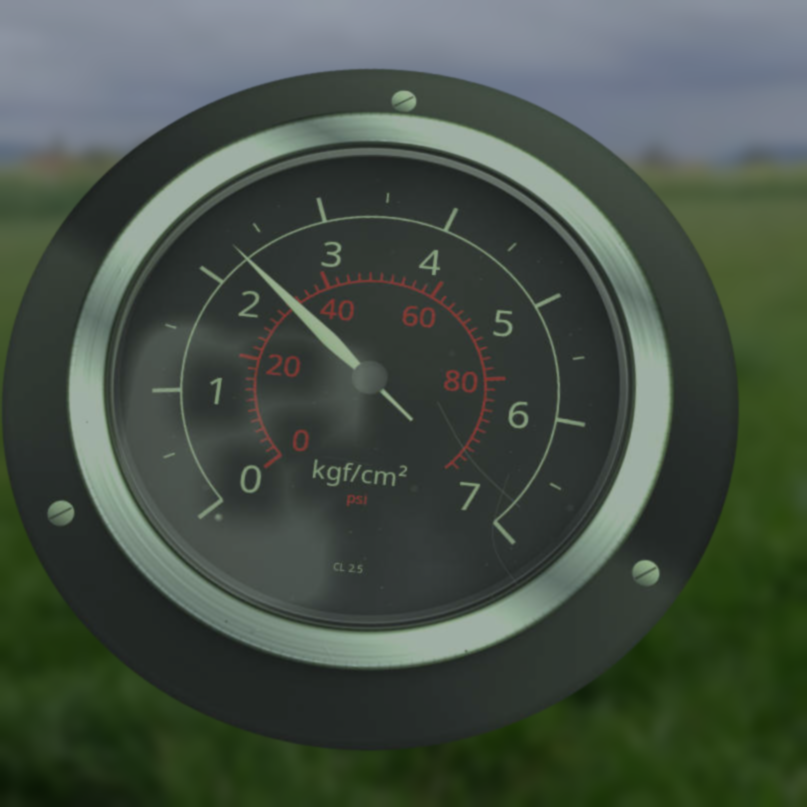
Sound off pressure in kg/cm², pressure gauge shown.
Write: 2.25 kg/cm²
